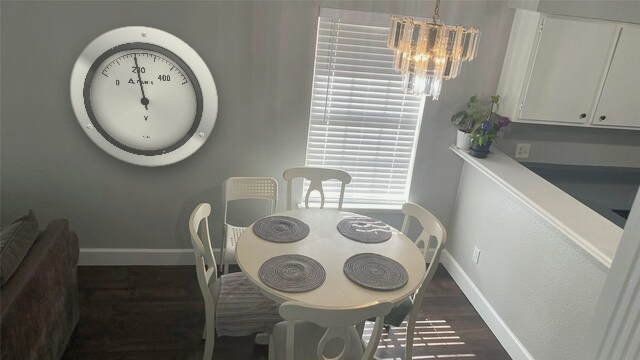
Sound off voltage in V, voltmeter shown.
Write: 200 V
